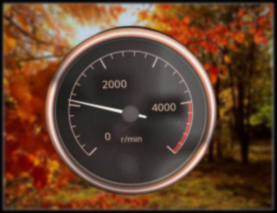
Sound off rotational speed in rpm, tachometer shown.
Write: 1100 rpm
